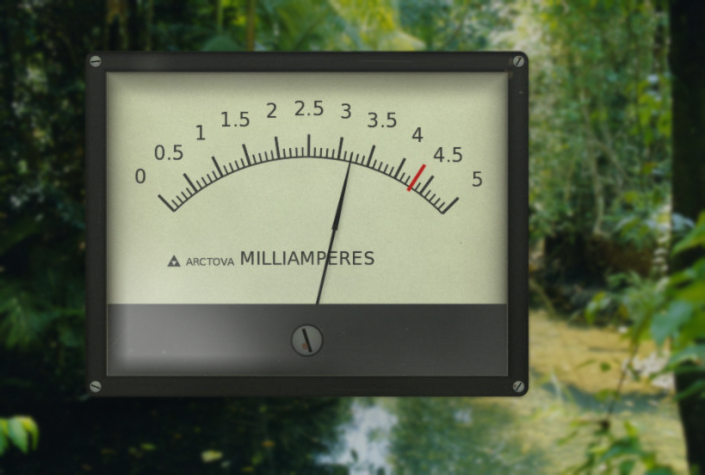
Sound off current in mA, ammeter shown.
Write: 3.2 mA
